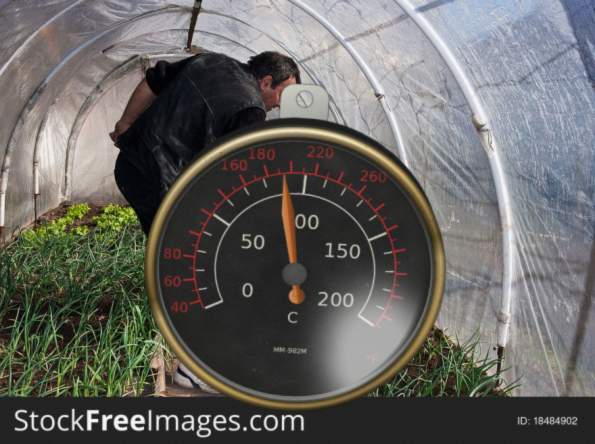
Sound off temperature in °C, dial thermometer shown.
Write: 90 °C
